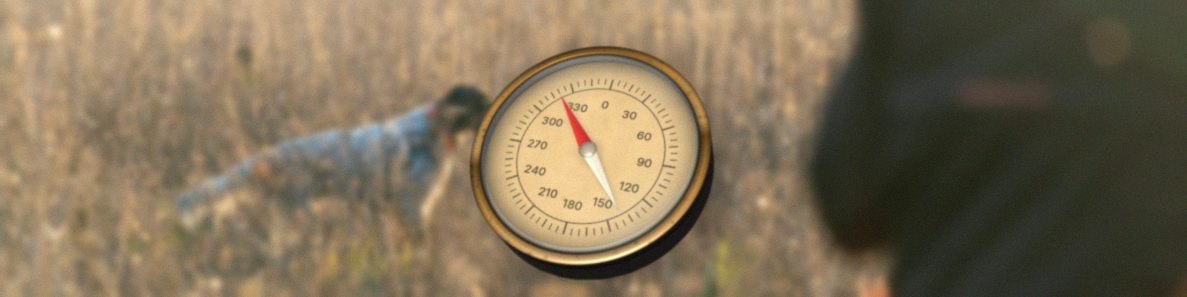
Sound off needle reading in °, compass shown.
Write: 320 °
